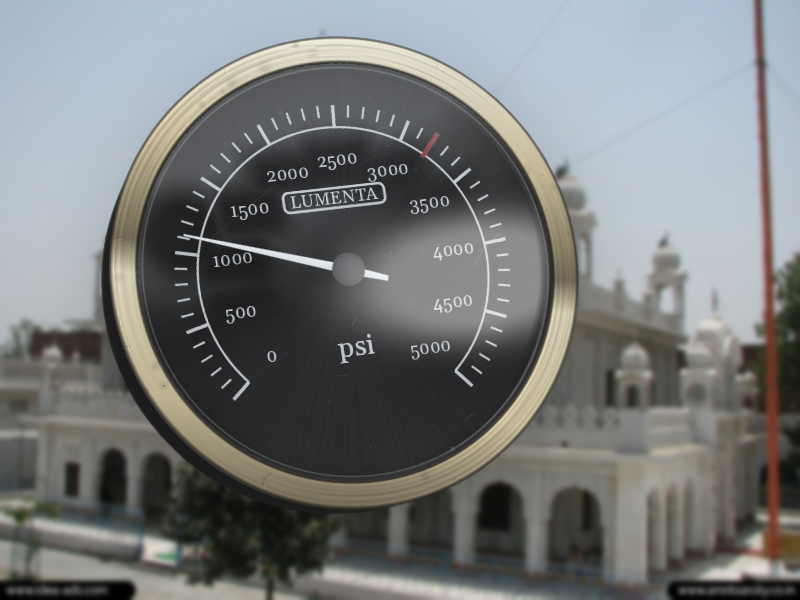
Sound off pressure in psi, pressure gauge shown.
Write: 1100 psi
